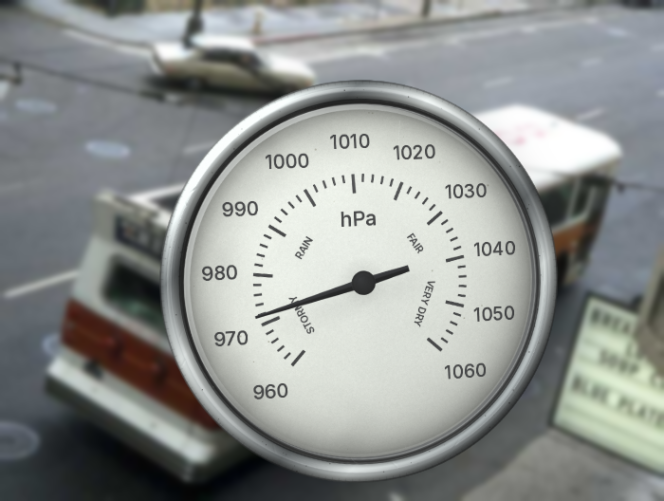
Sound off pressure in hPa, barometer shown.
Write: 972 hPa
